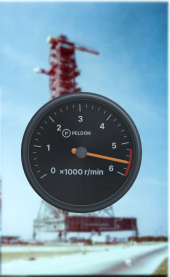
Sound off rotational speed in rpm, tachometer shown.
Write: 5600 rpm
